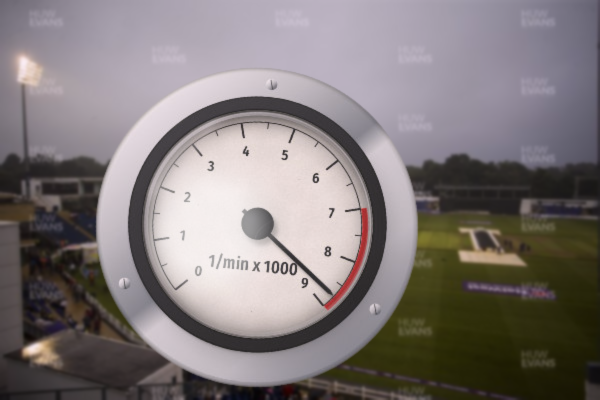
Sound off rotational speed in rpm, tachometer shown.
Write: 8750 rpm
